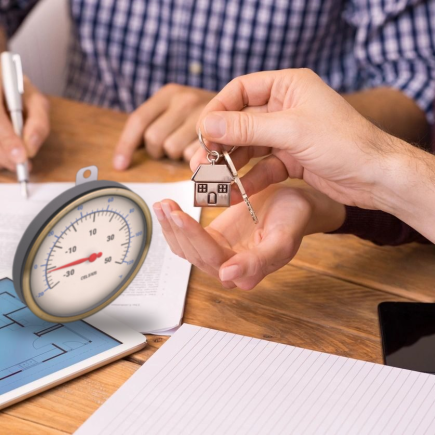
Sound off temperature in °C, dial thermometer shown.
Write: -20 °C
